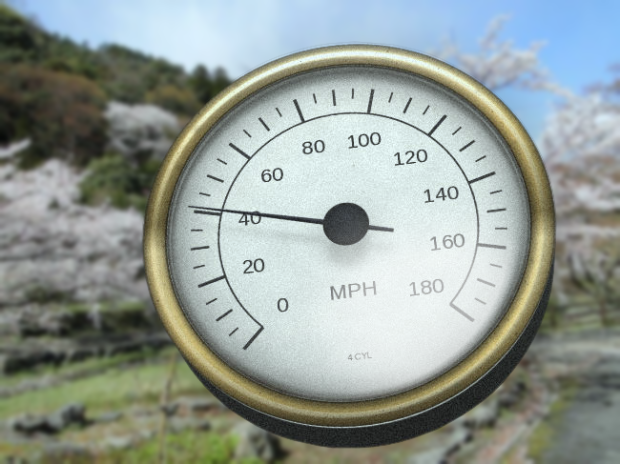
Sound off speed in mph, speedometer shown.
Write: 40 mph
